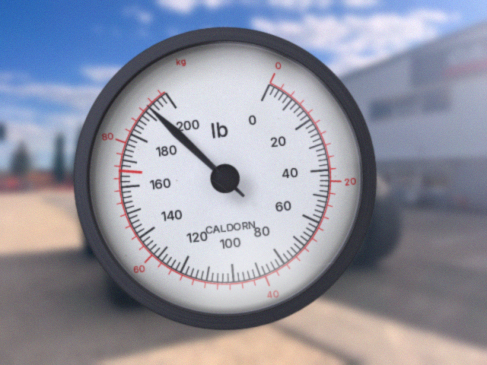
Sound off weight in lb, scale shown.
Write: 192 lb
